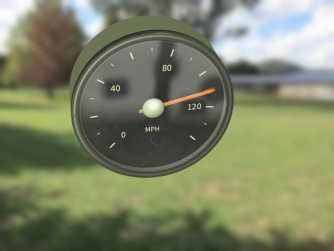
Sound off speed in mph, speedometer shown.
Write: 110 mph
